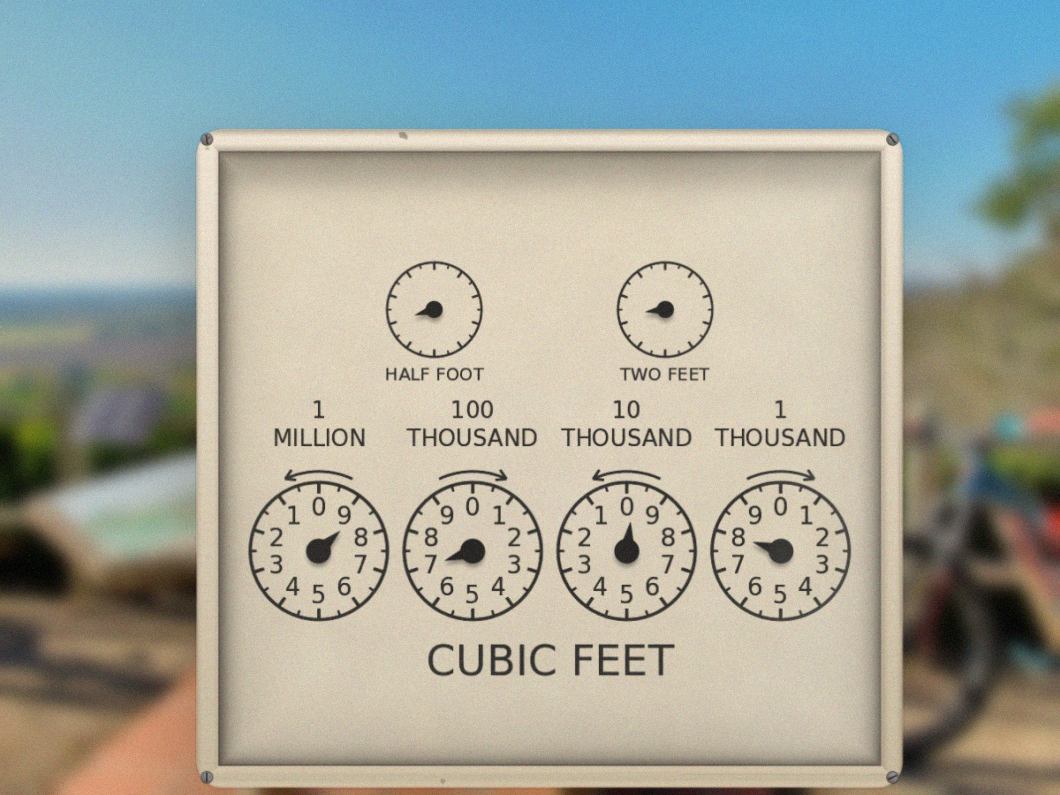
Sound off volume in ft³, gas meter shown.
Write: 869800 ft³
